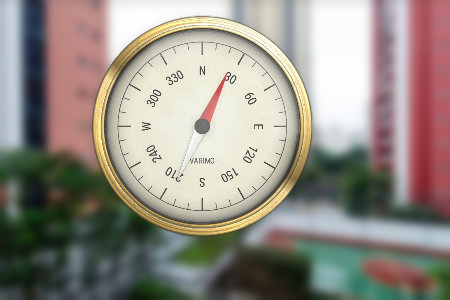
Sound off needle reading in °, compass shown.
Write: 25 °
